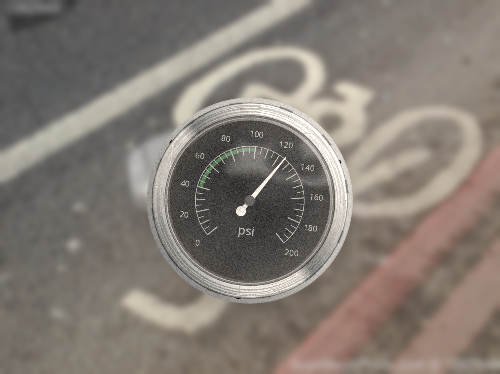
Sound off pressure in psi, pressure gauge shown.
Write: 125 psi
